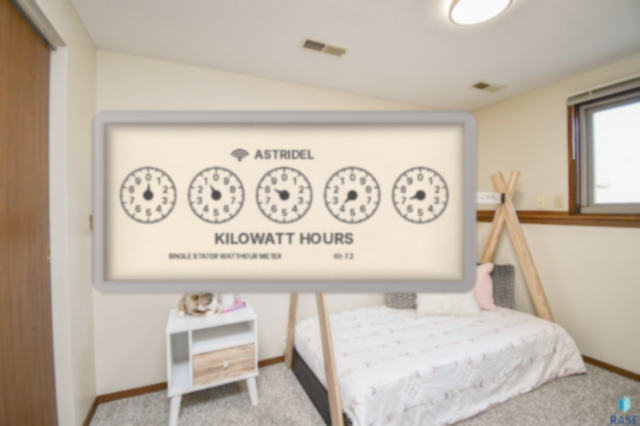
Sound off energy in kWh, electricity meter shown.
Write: 837 kWh
